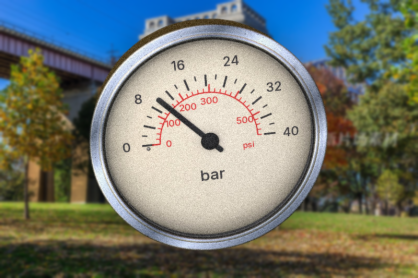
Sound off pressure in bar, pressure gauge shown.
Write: 10 bar
